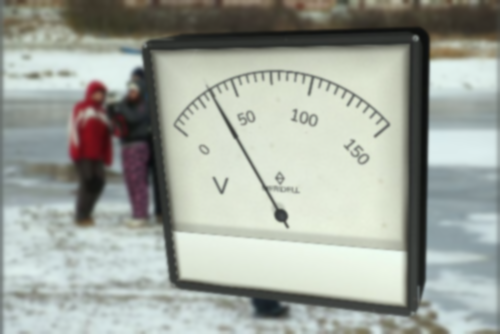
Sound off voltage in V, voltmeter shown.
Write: 35 V
